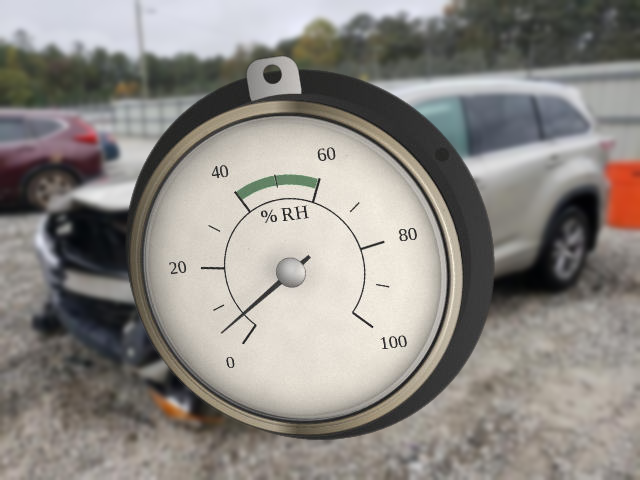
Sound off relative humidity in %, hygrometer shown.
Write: 5 %
